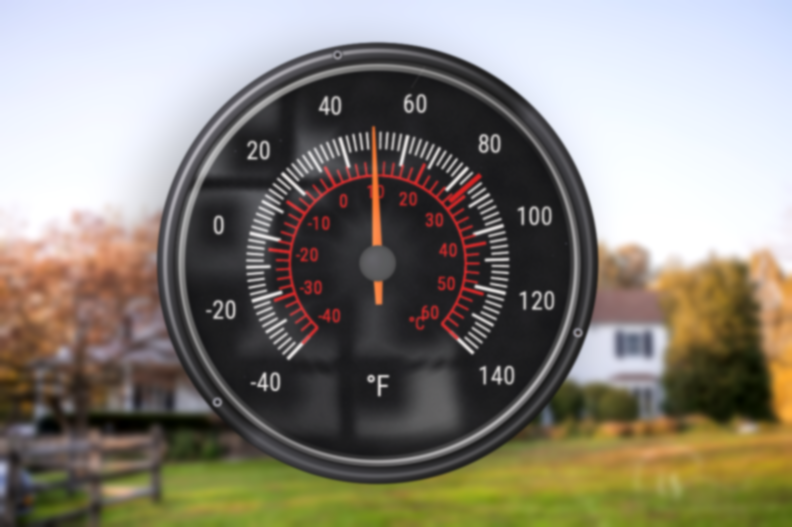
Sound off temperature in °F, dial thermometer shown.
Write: 50 °F
